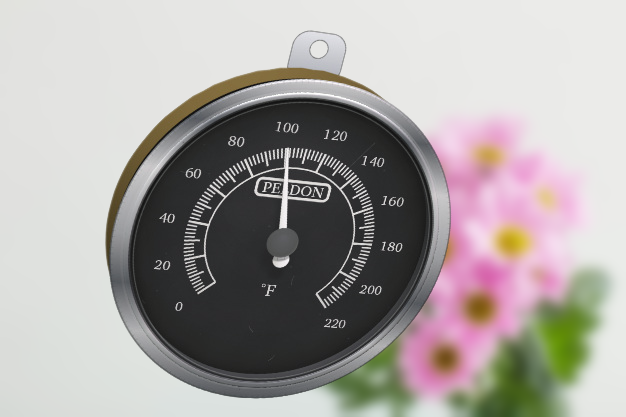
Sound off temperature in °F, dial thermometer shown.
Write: 100 °F
